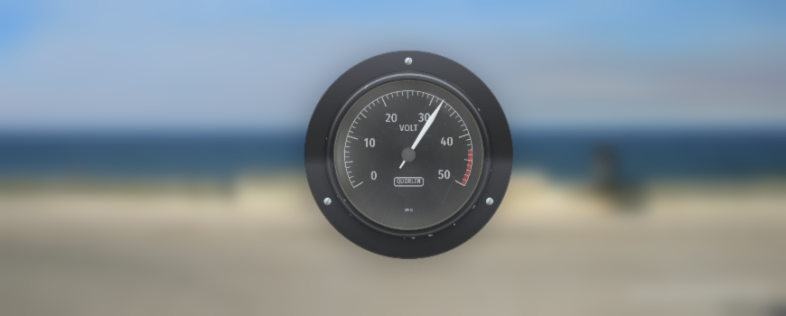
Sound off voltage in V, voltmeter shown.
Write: 32 V
